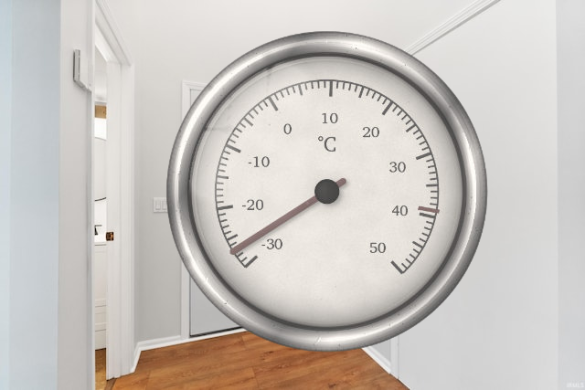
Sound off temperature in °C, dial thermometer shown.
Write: -27 °C
